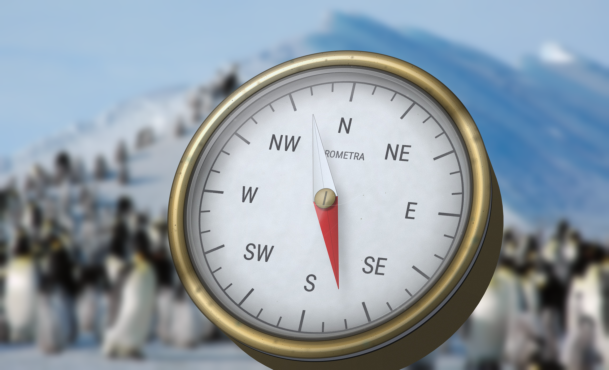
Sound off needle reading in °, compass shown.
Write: 160 °
